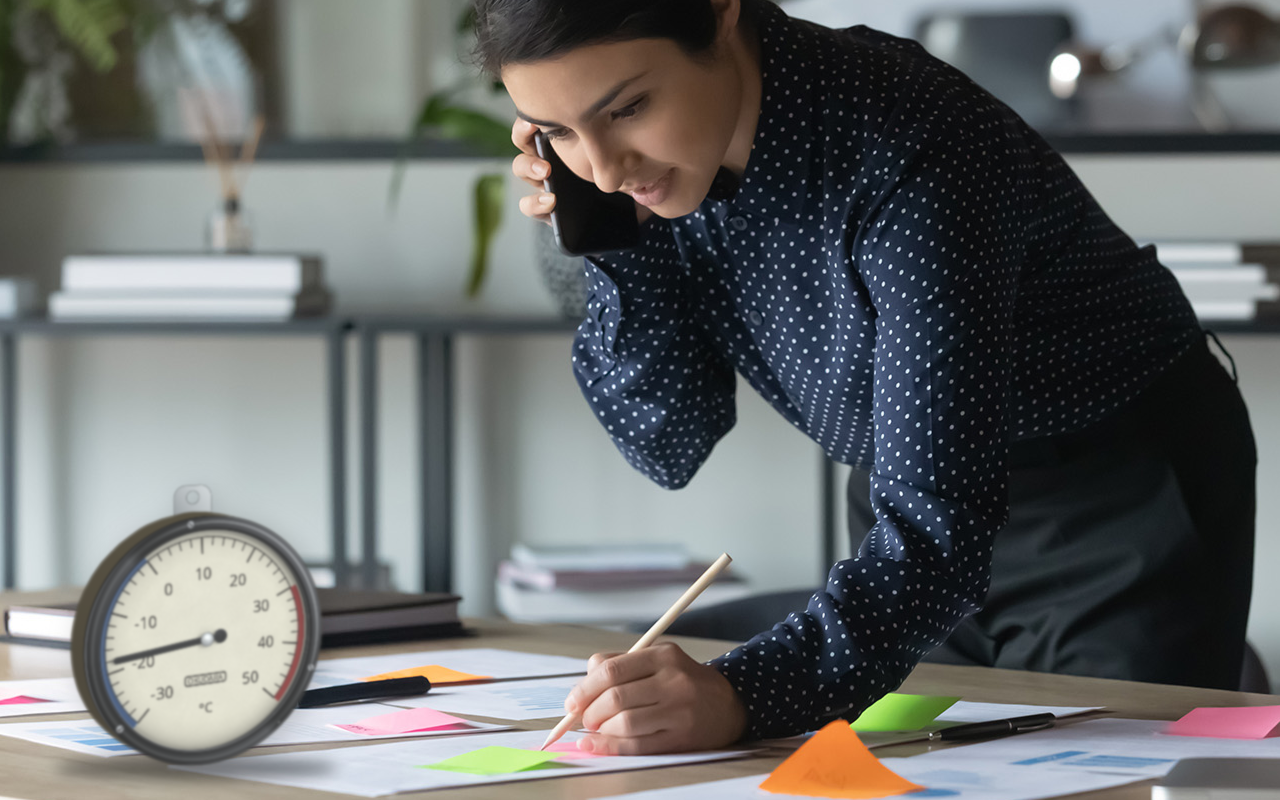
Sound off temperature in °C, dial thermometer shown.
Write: -18 °C
